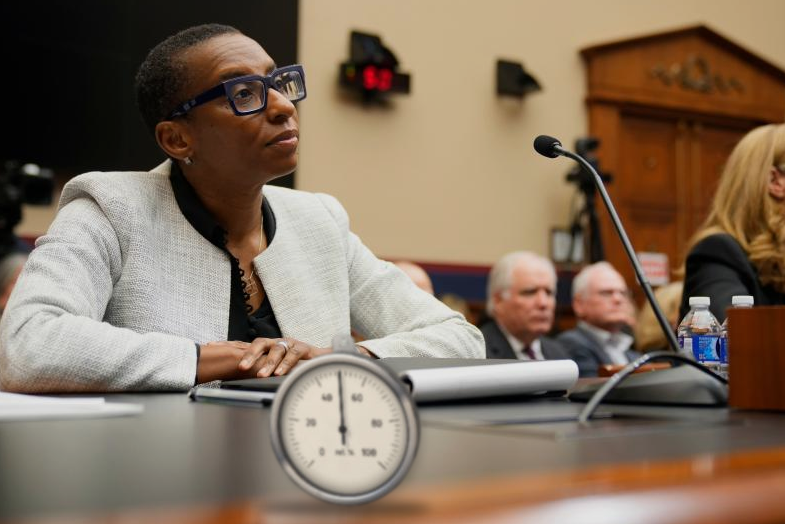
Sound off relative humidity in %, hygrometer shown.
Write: 50 %
